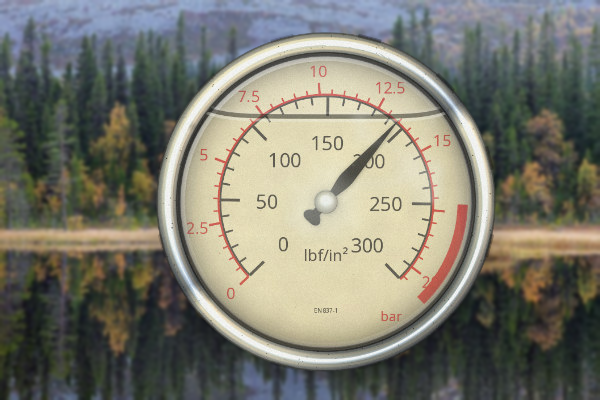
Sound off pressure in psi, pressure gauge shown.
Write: 195 psi
